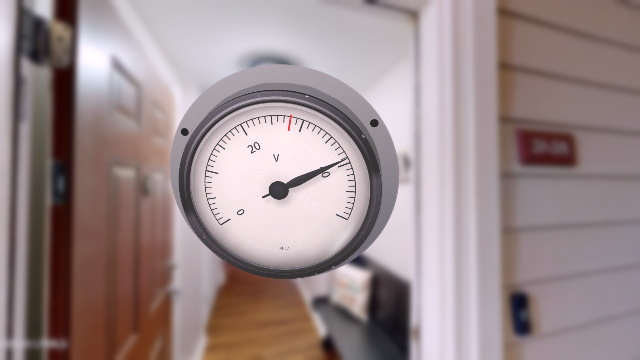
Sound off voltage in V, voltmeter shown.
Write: 39 V
